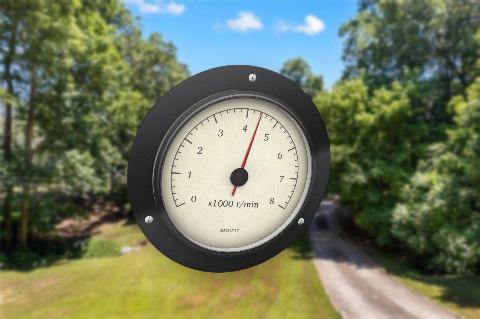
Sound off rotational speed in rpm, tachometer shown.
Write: 4400 rpm
